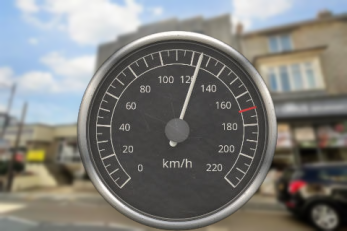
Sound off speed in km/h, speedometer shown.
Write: 125 km/h
